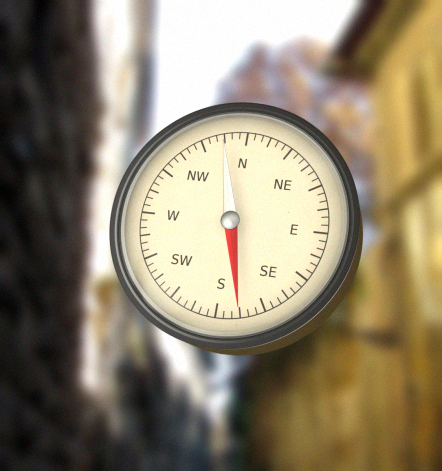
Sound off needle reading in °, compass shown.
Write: 165 °
